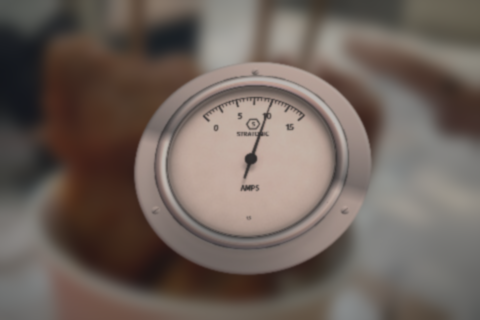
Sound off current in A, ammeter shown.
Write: 10 A
